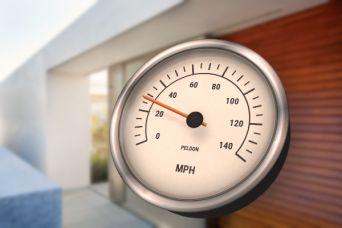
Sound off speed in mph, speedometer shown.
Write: 27.5 mph
